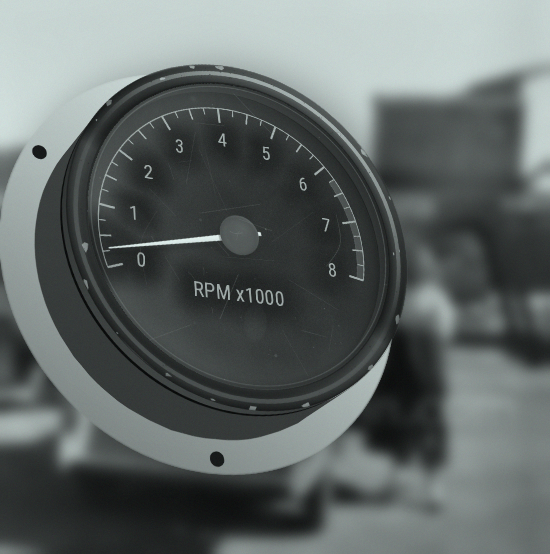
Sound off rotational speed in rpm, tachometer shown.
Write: 250 rpm
